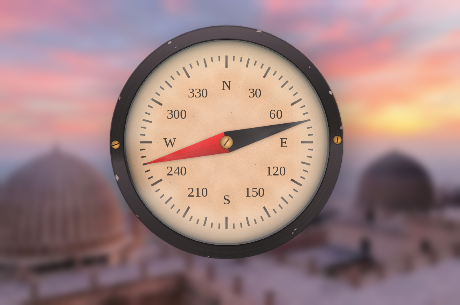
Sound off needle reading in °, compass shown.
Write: 255 °
